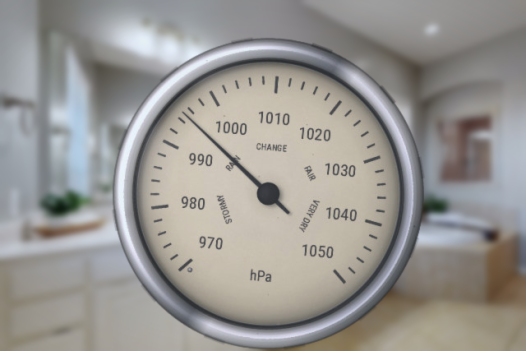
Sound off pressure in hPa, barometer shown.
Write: 995 hPa
